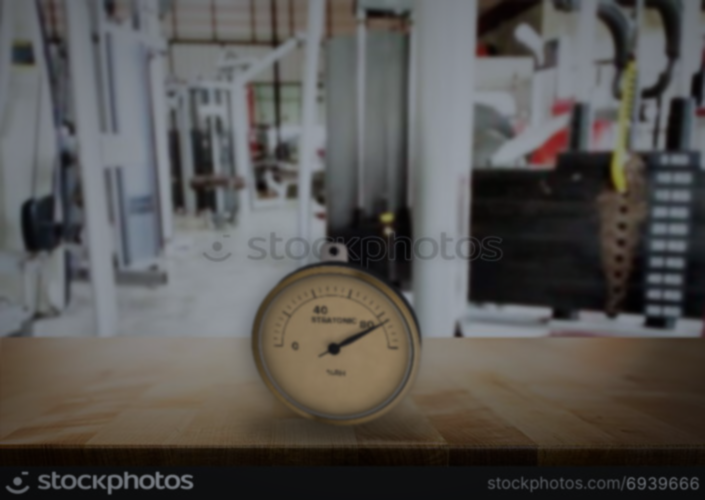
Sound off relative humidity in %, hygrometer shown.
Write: 84 %
